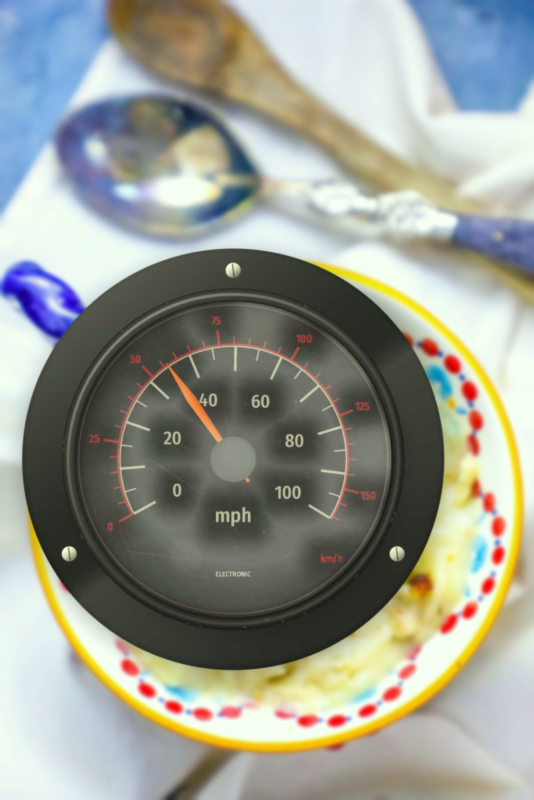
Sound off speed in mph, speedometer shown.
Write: 35 mph
